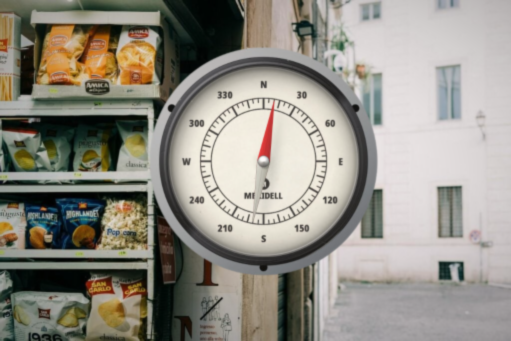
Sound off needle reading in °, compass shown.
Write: 10 °
